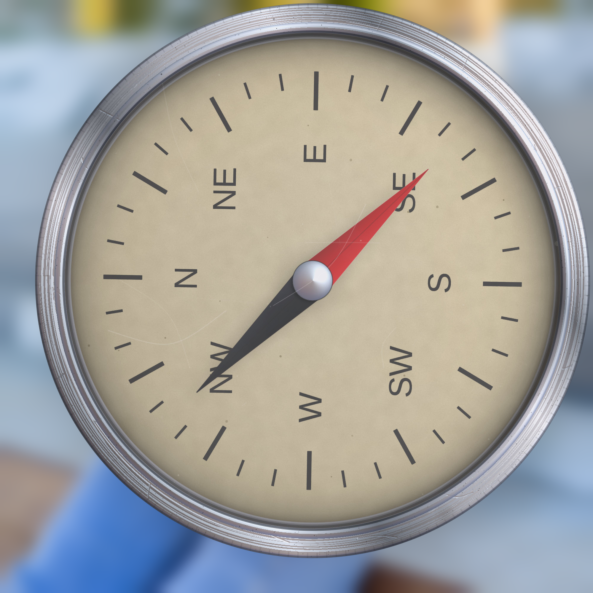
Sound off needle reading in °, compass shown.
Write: 135 °
